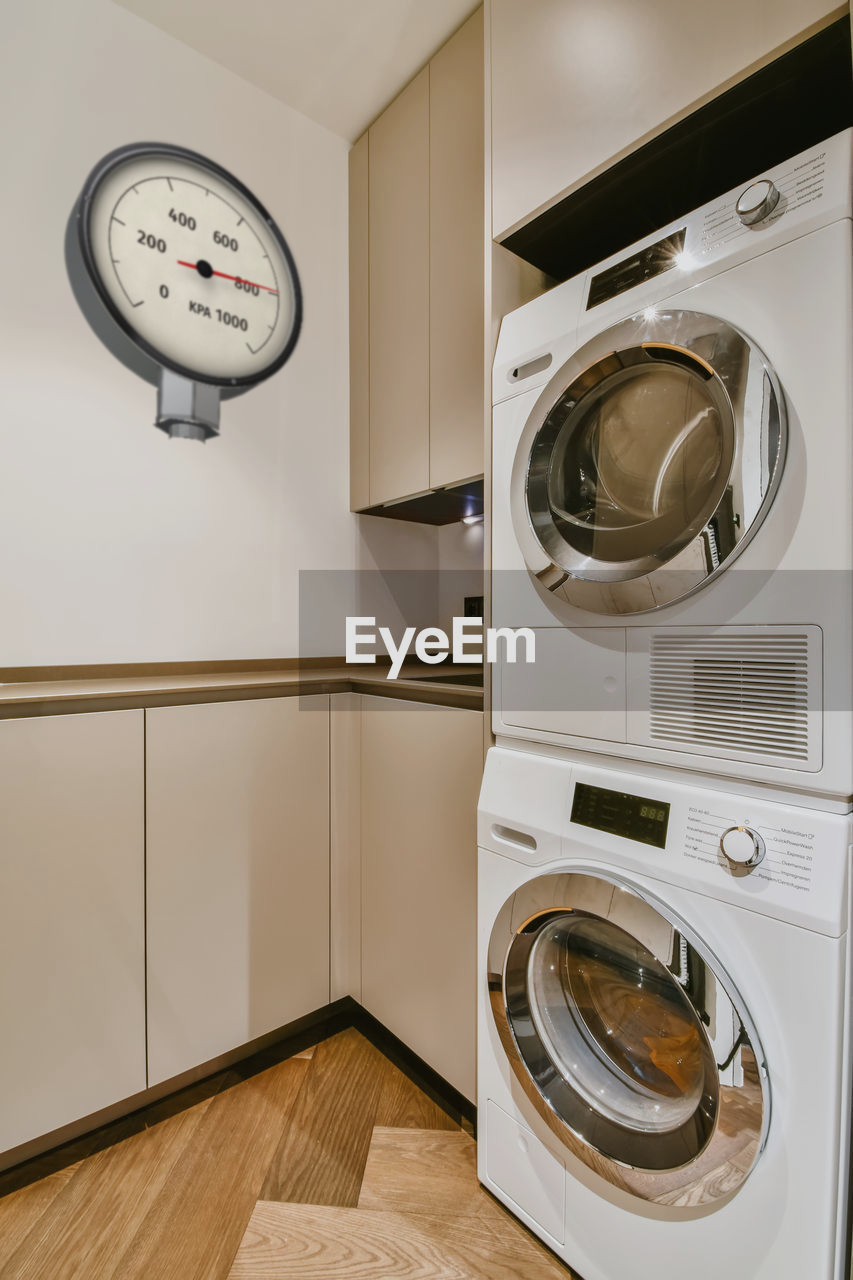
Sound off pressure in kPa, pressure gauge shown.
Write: 800 kPa
